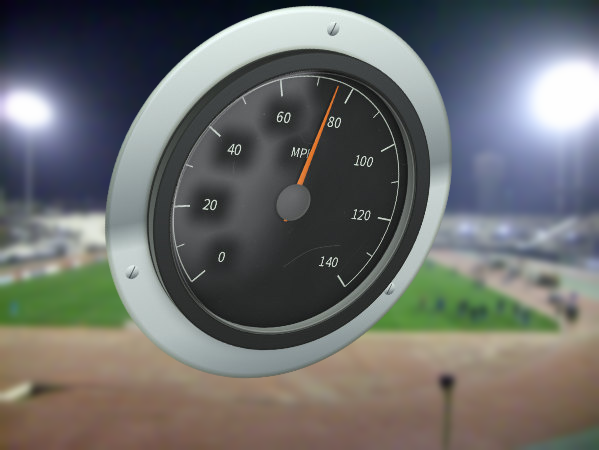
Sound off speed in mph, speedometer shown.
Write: 75 mph
